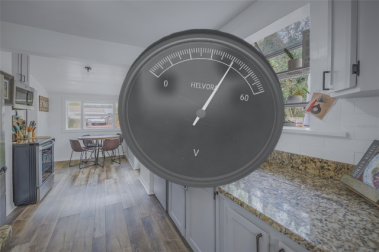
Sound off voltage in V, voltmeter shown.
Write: 40 V
